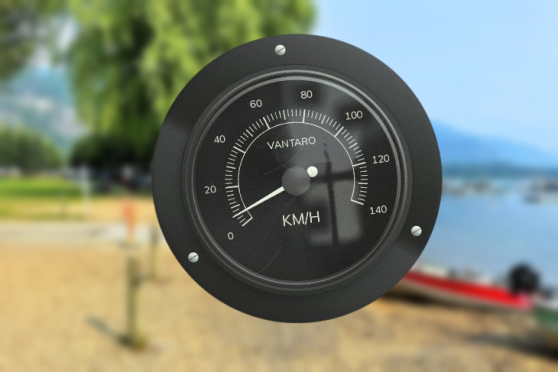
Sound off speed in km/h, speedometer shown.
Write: 6 km/h
